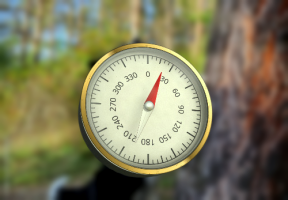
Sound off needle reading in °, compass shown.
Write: 20 °
